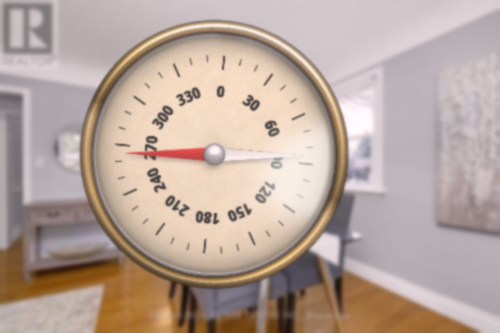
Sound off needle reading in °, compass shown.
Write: 265 °
